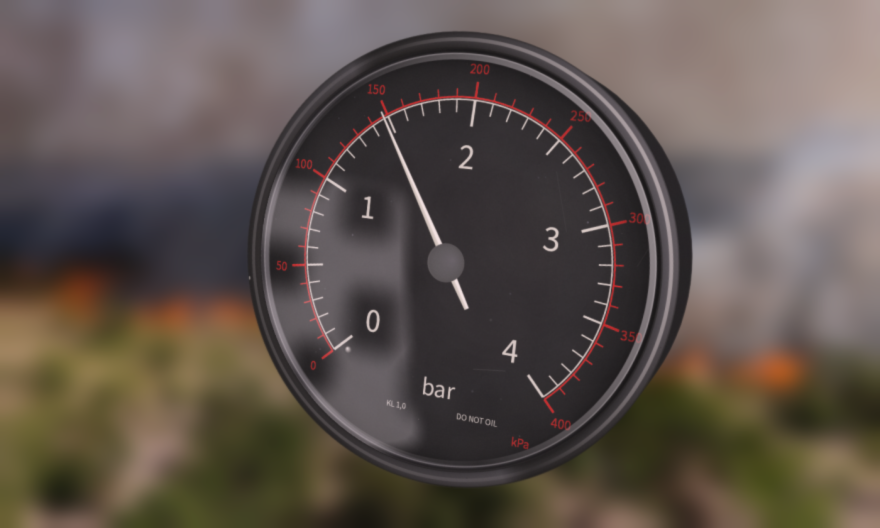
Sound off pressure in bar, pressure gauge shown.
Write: 1.5 bar
